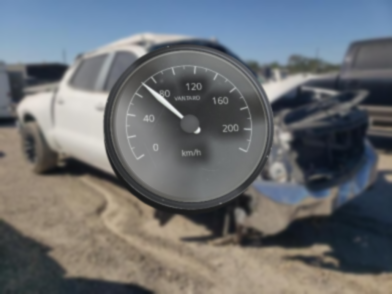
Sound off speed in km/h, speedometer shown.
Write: 70 km/h
